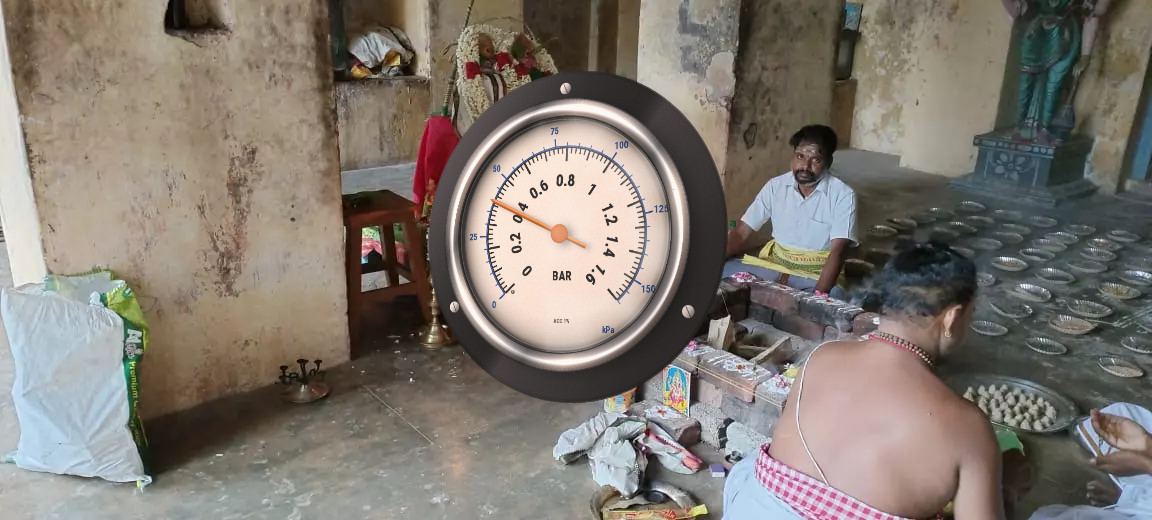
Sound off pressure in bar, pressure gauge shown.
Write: 0.4 bar
